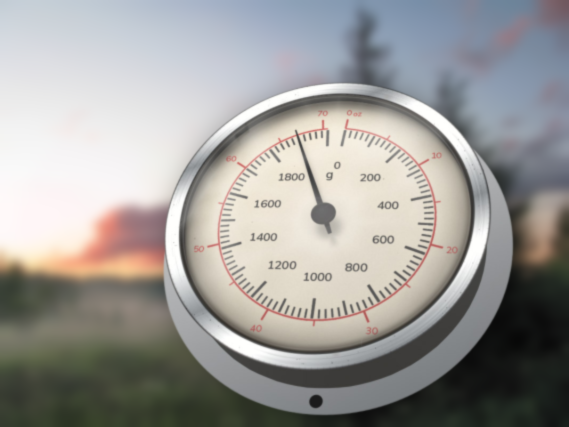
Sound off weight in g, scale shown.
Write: 1900 g
